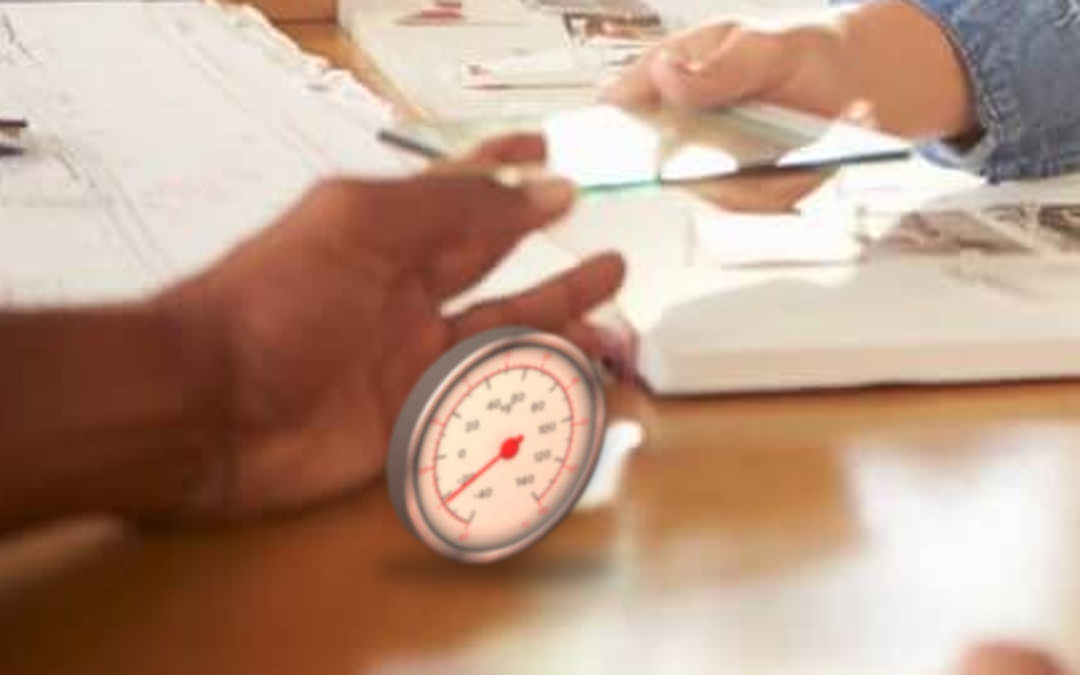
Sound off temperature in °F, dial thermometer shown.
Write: -20 °F
